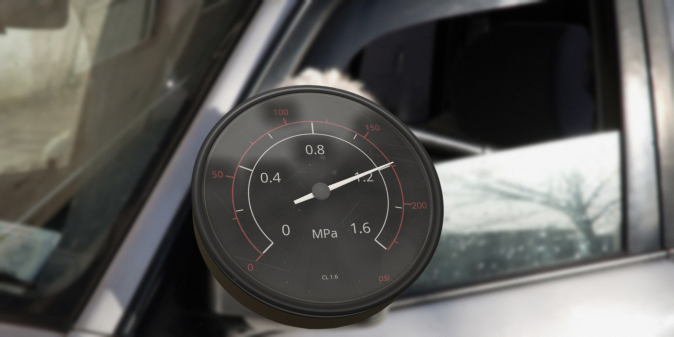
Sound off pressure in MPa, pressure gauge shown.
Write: 1.2 MPa
